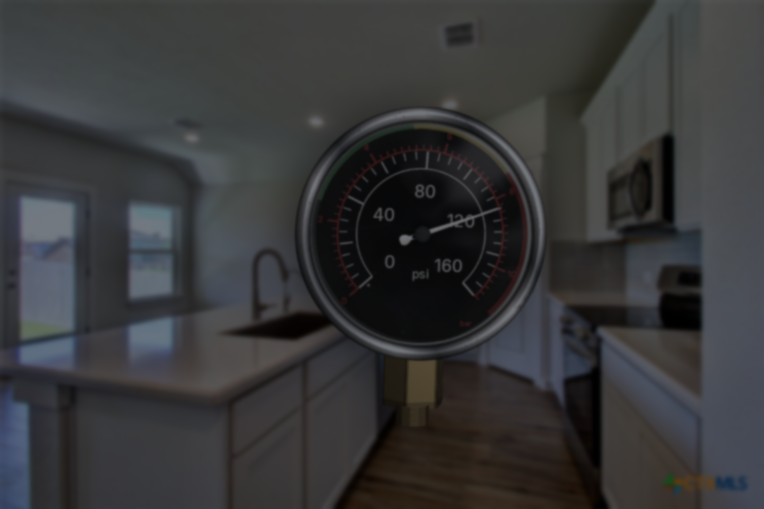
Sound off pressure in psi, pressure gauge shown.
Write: 120 psi
